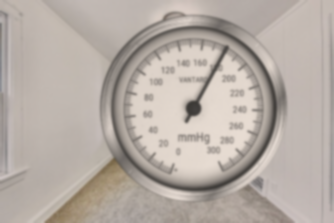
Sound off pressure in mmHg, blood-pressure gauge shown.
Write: 180 mmHg
